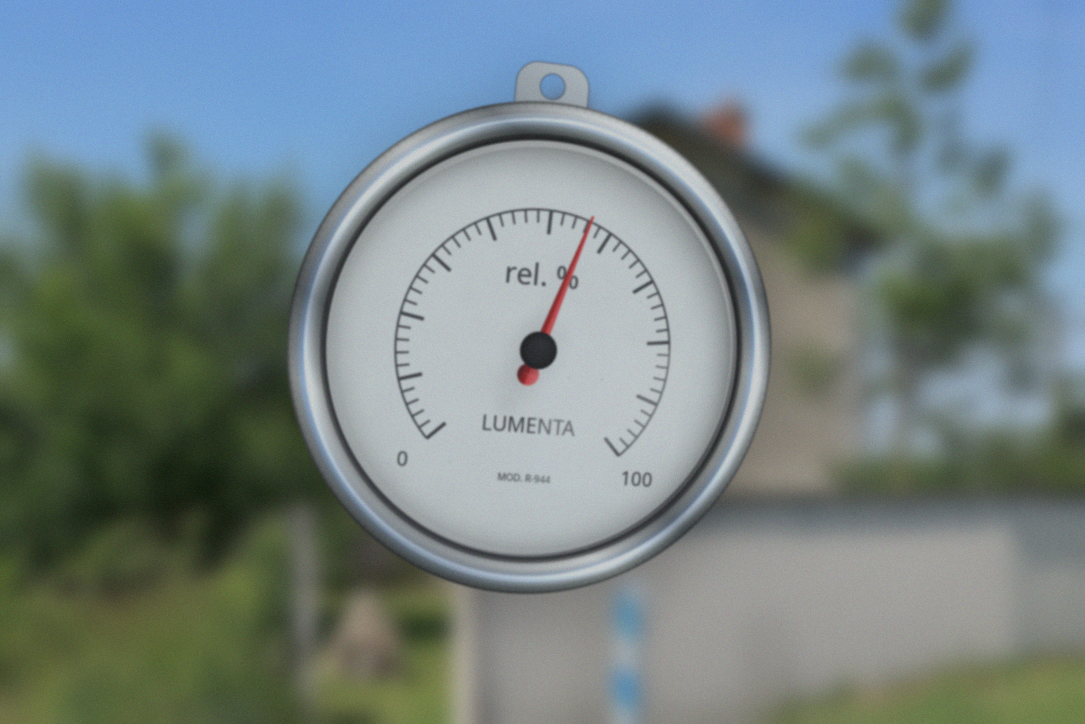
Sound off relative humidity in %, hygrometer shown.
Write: 56 %
